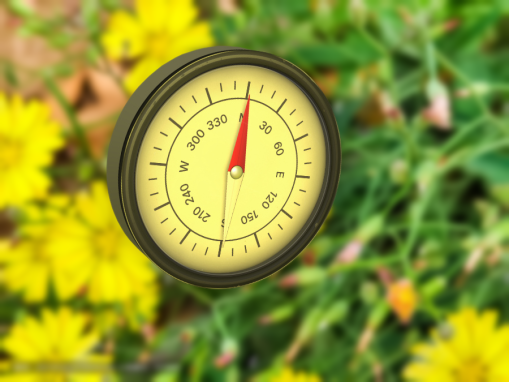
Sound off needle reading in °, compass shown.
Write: 0 °
